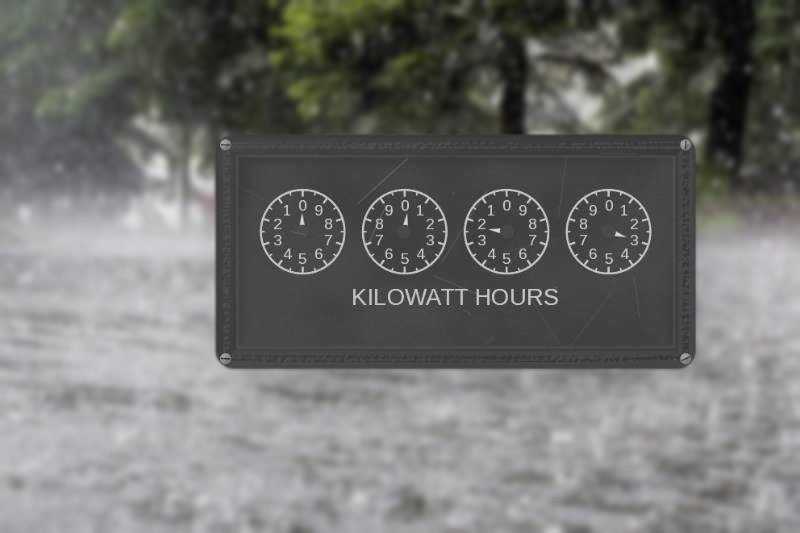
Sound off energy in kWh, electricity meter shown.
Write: 23 kWh
